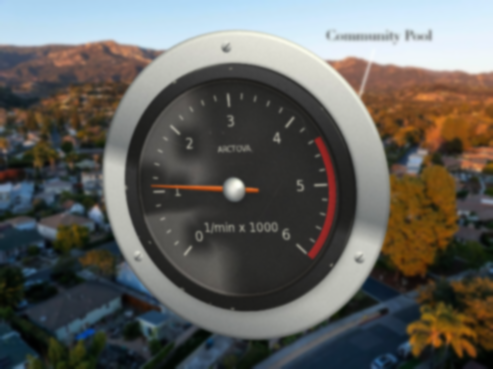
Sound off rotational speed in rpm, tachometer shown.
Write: 1100 rpm
